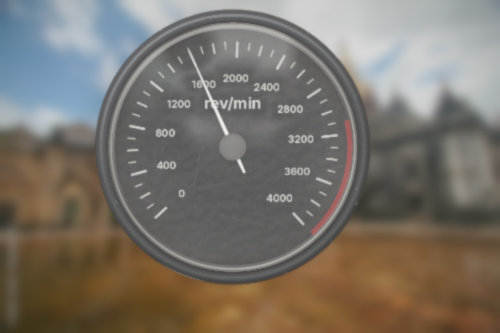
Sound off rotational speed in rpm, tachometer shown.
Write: 1600 rpm
